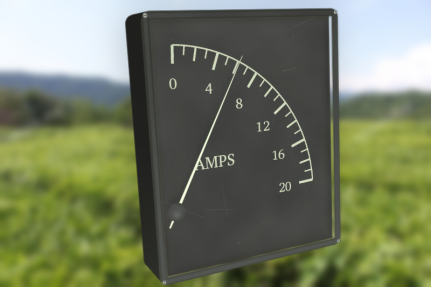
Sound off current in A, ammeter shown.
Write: 6 A
